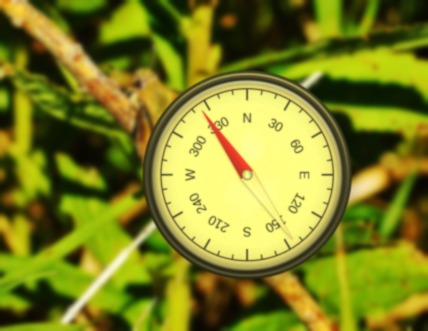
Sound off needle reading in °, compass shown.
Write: 325 °
